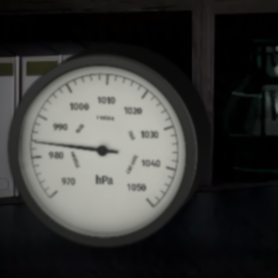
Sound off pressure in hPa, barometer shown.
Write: 984 hPa
